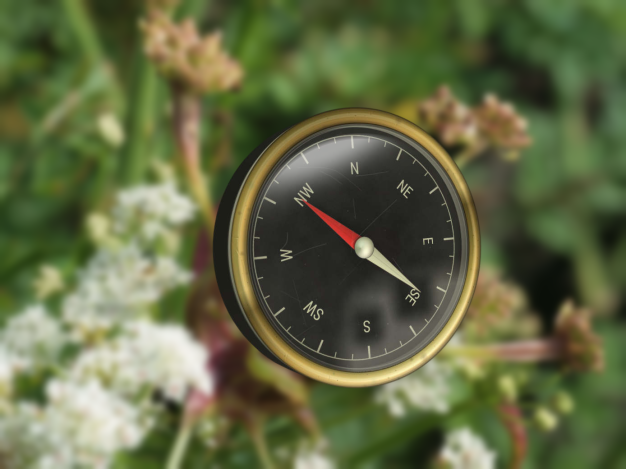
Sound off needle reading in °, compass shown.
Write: 310 °
